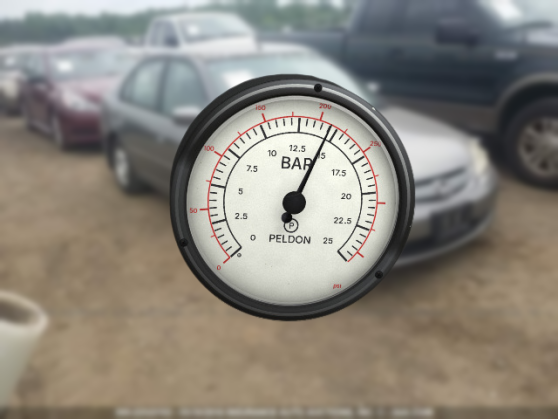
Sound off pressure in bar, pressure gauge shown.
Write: 14.5 bar
